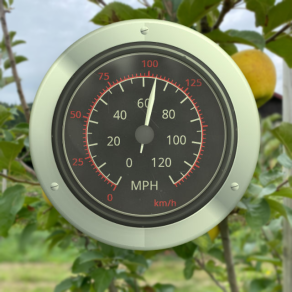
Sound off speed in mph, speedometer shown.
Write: 65 mph
